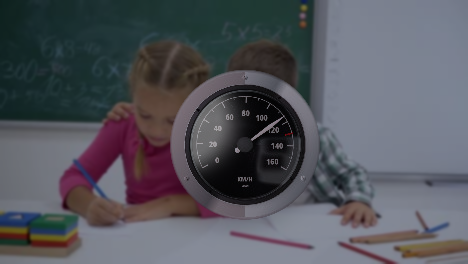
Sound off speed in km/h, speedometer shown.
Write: 115 km/h
